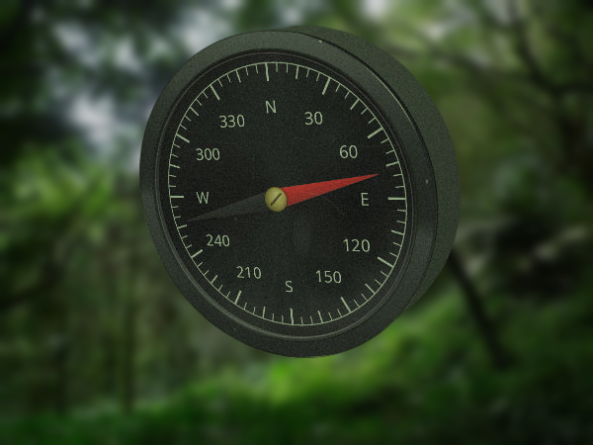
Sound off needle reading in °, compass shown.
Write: 77.5 °
